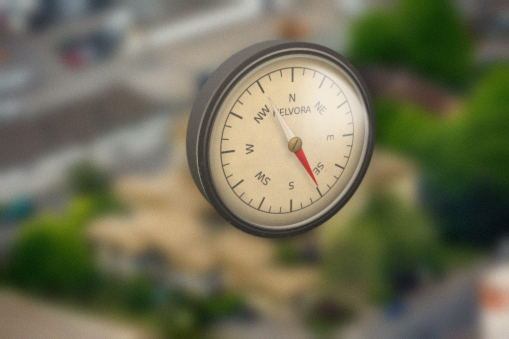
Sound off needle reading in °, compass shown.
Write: 150 °
